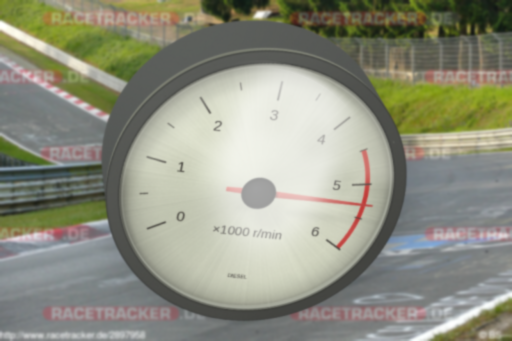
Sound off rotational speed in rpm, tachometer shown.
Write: 5250 rpm
